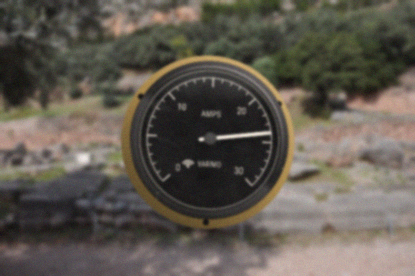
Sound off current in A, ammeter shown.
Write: 24 A
